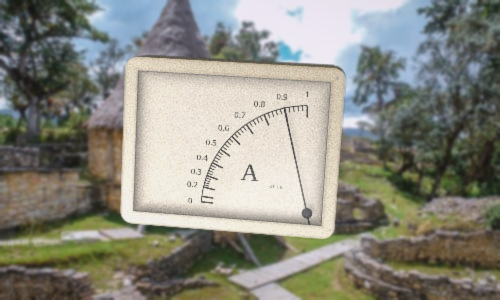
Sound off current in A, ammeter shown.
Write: 0.9 A
